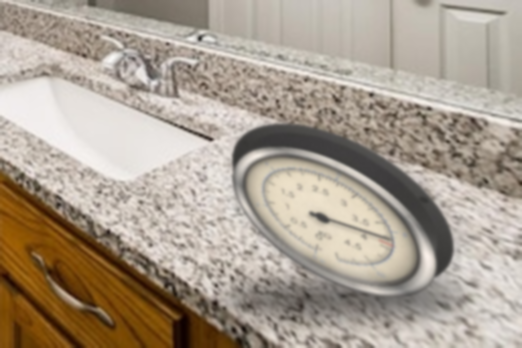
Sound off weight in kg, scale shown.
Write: 3.75 kg
